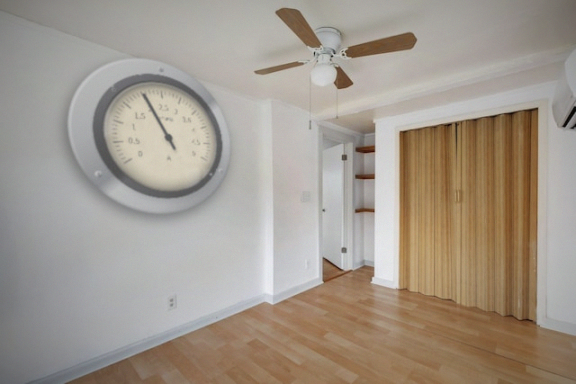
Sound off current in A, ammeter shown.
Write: 2 A
